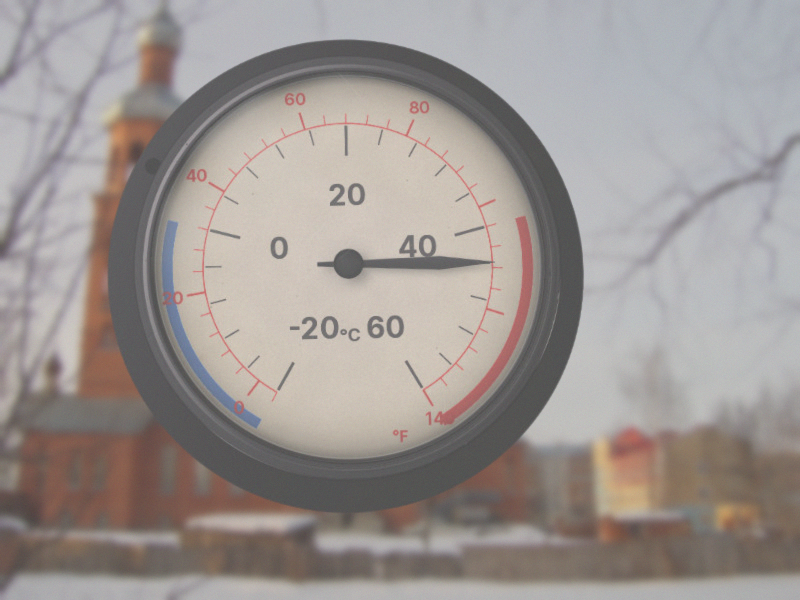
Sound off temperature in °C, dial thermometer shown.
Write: 44 °C
